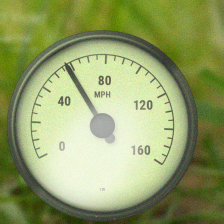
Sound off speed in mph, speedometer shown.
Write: 57.5 mph
